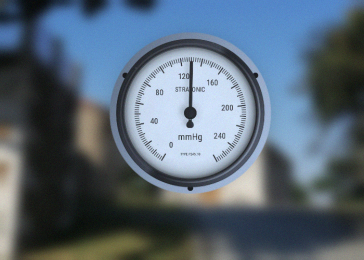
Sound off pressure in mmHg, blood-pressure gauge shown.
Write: 130 mmHg
